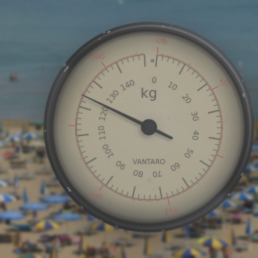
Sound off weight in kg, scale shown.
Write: 124 kg
